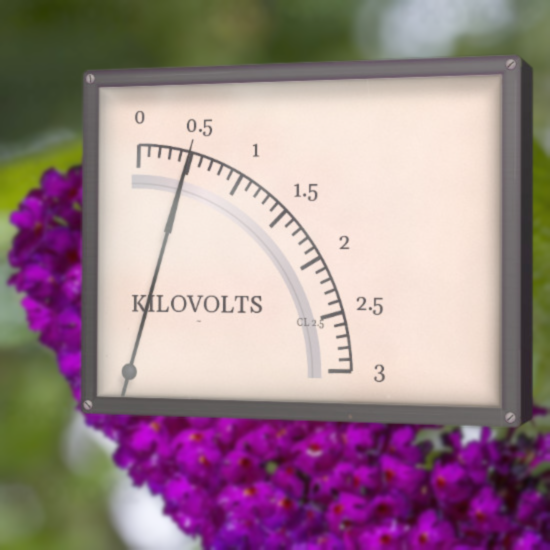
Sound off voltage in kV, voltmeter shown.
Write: 0.5 kV
